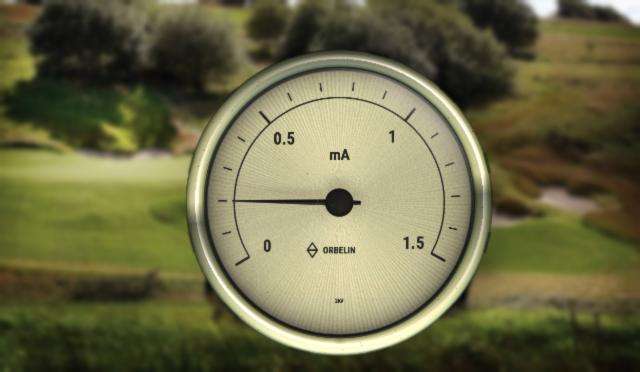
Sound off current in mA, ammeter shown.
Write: 0.2 mA
